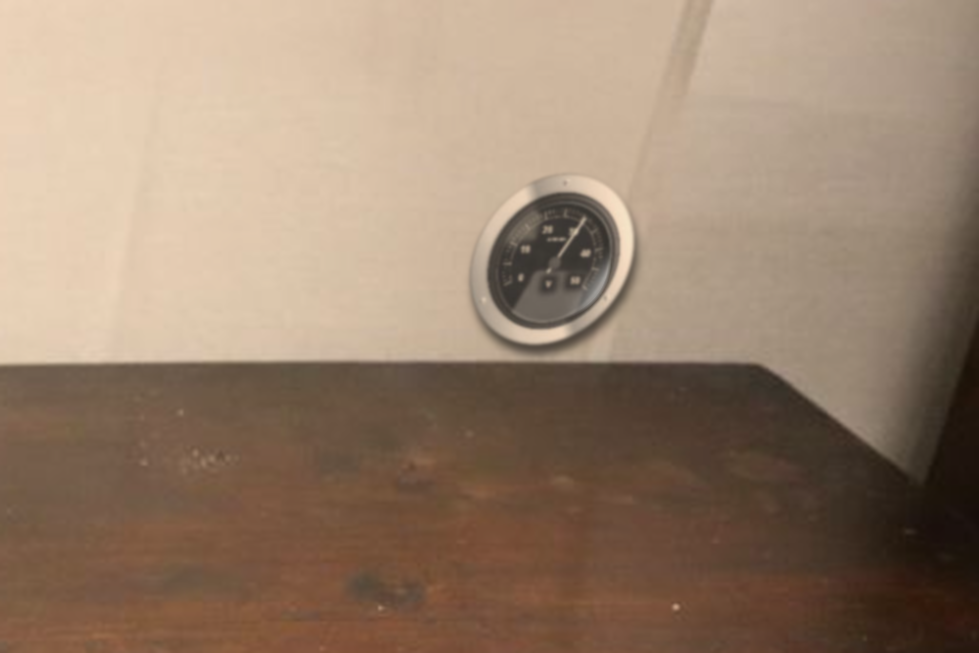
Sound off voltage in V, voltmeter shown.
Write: 30 V
